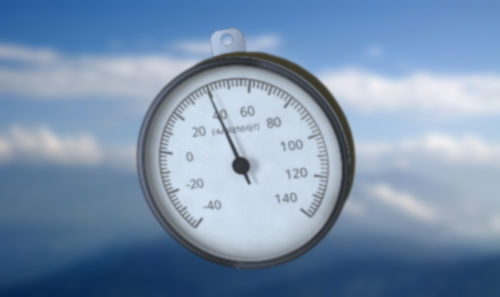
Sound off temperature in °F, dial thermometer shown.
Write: 40 °F
